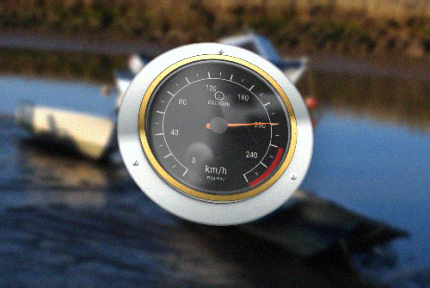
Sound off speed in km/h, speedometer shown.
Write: 200 km/h
